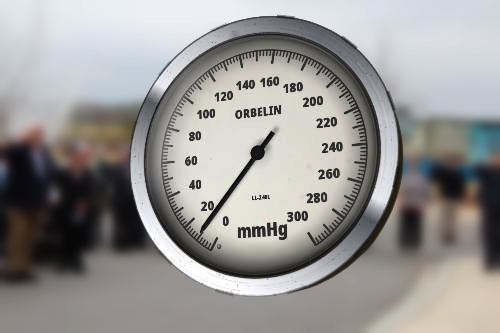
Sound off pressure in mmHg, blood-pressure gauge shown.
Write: 10 mmHg
